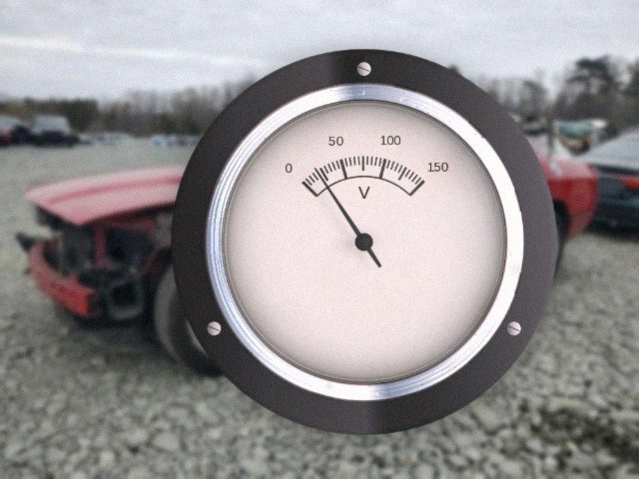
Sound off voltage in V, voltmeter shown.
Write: 20 V
